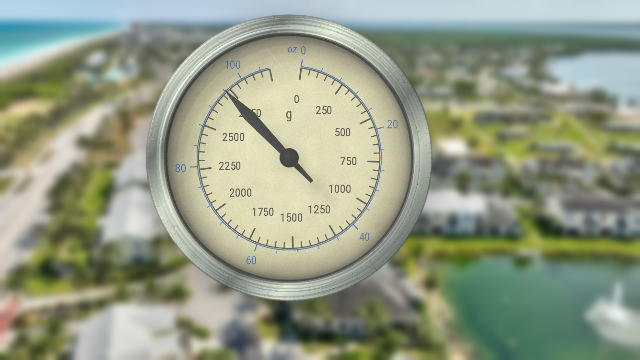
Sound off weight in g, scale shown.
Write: 2725 g
